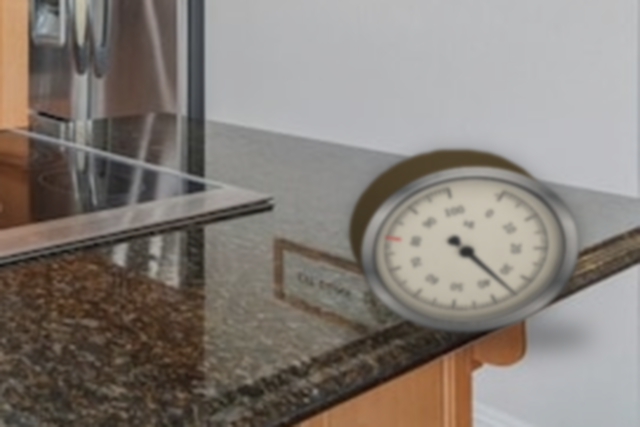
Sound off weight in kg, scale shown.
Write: 35 kg
